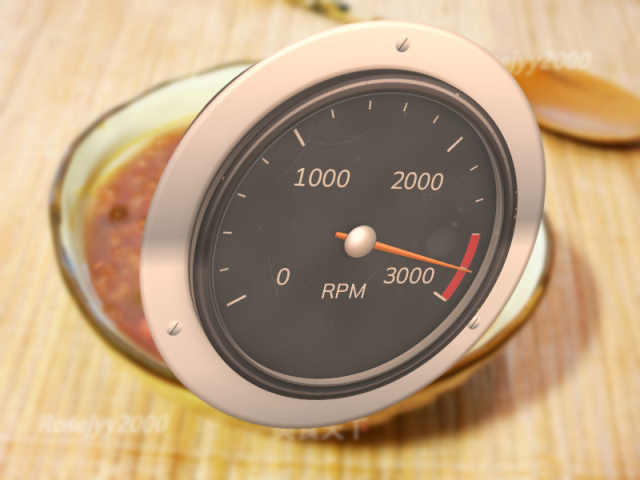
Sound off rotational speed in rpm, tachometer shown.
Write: 2800 rpm
